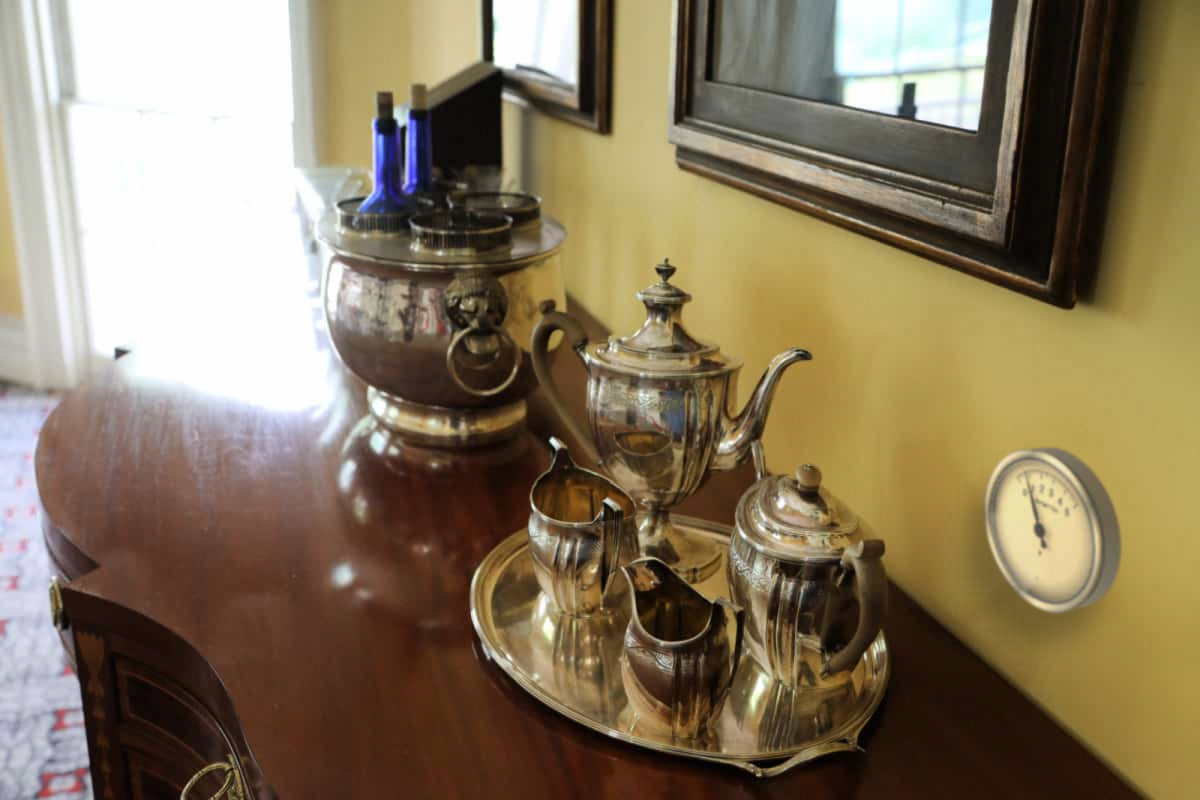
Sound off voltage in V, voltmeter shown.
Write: 1 V
